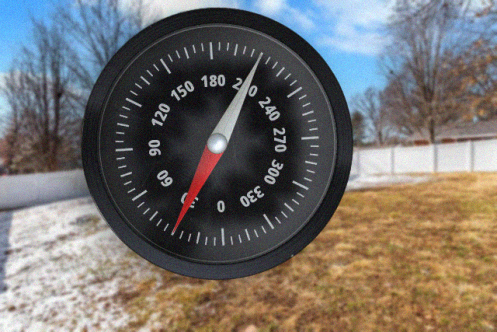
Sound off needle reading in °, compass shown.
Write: 30 °
